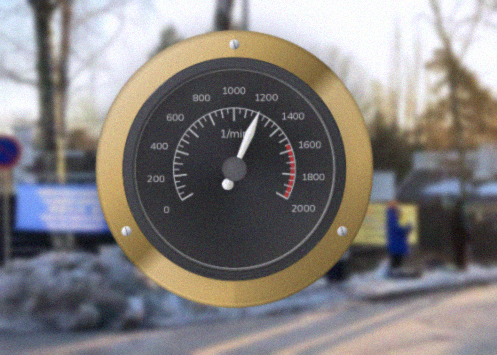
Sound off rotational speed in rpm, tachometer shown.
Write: 1200 rpm
